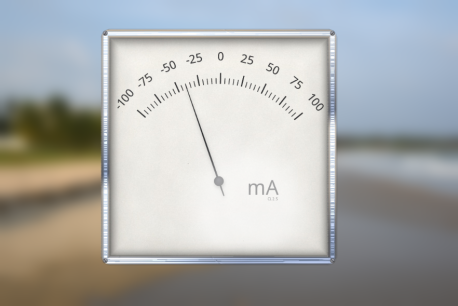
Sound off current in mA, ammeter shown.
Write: -40 mA
